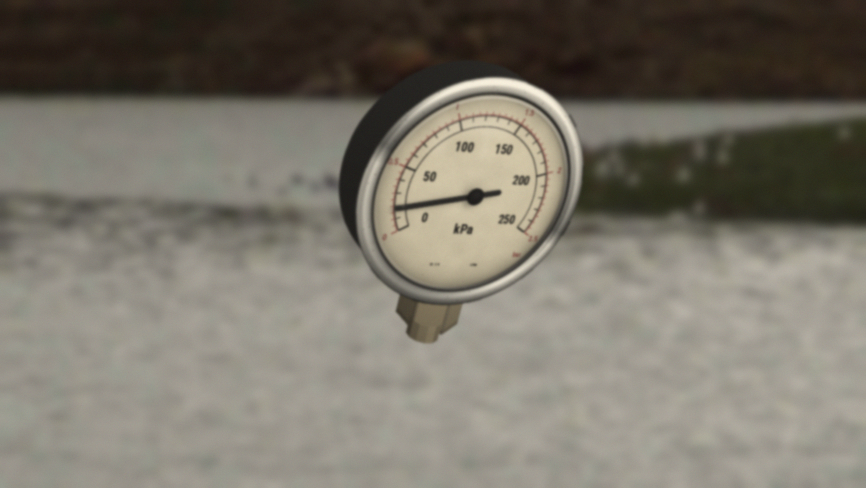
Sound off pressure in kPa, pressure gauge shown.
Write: 20 kPa
